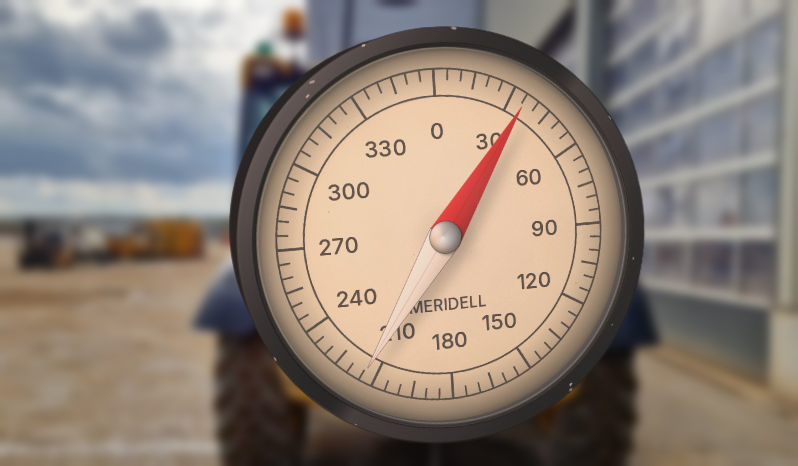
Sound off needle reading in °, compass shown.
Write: 35 °
